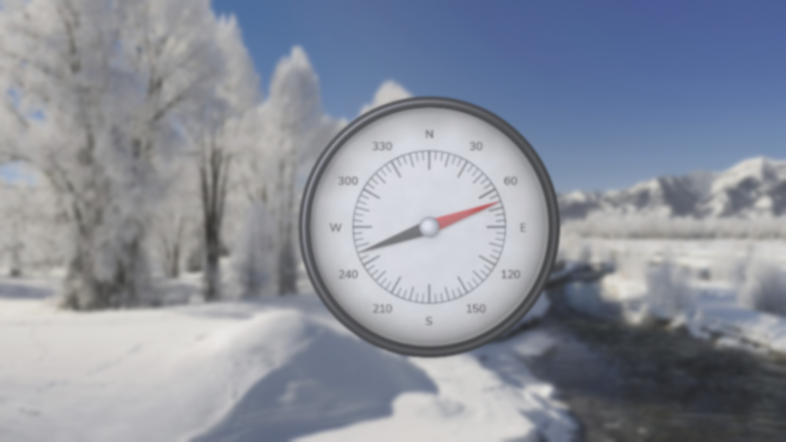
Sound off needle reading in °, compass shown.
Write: 70 °
